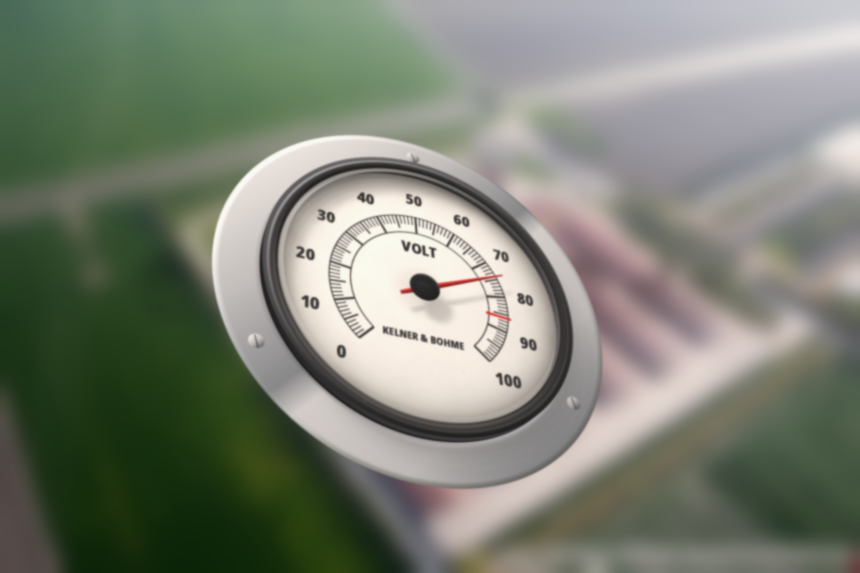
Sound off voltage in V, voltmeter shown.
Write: 75 V
